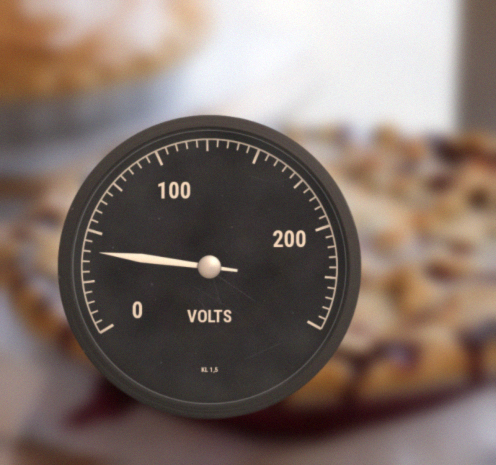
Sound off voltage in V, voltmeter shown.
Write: 40 V
